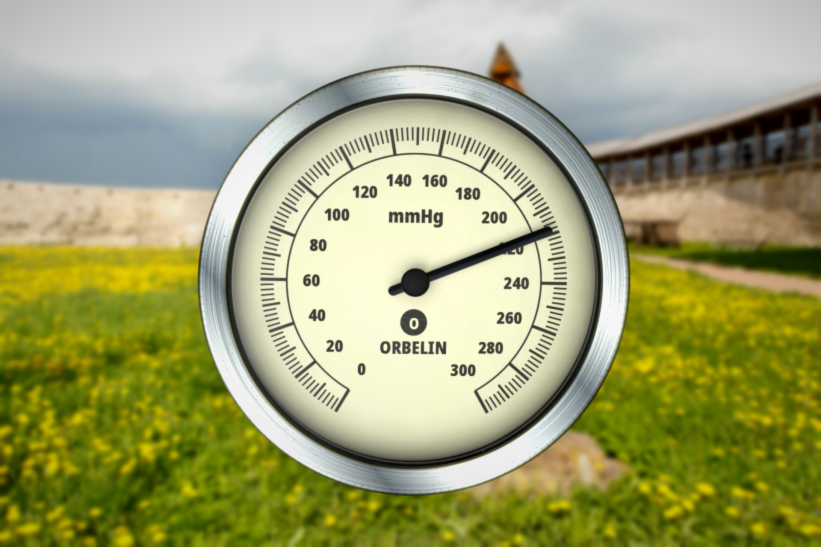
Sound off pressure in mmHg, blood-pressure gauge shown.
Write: 218 mmHg
